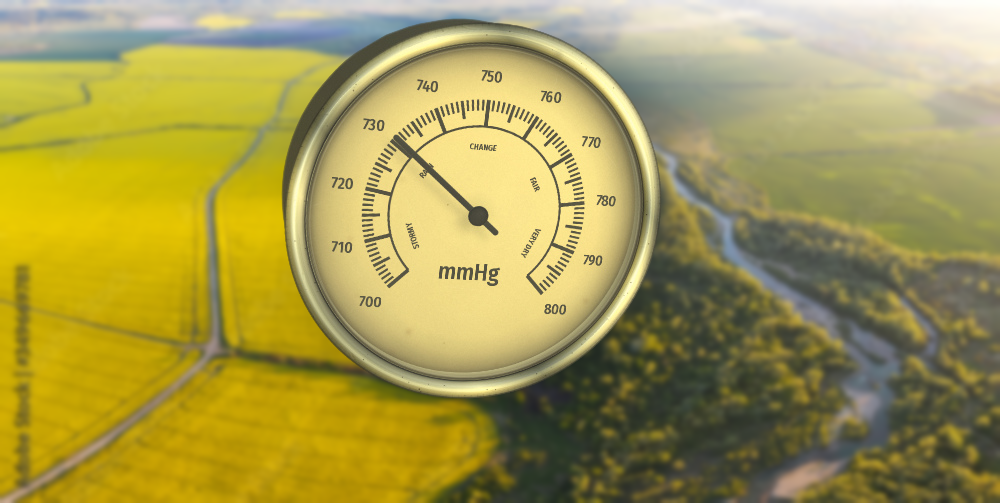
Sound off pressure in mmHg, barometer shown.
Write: 731 mmHg
